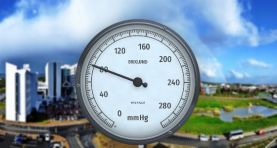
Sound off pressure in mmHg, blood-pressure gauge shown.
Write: 80 mmHg
